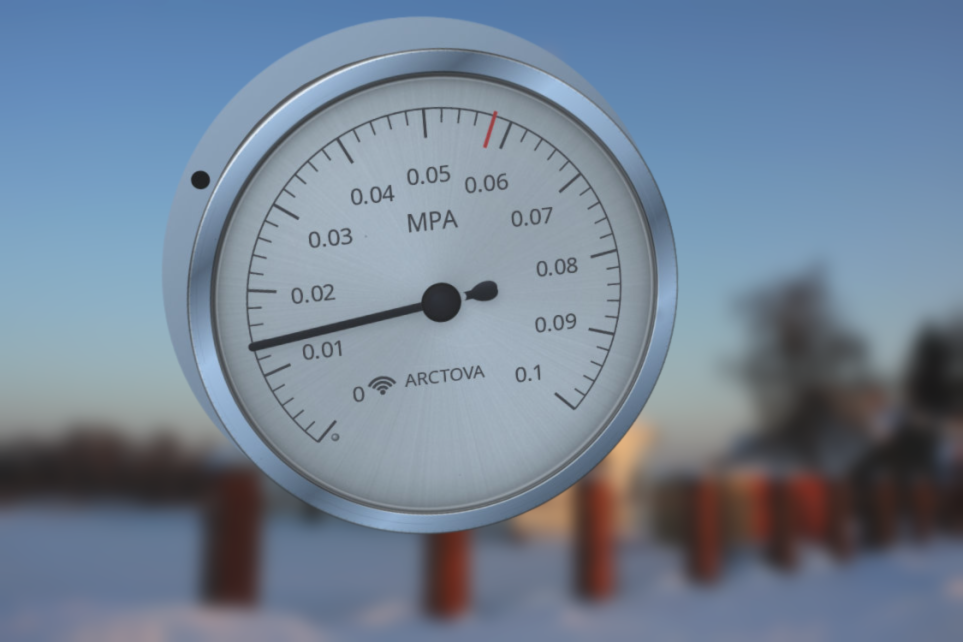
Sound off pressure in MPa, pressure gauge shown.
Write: 0.014 MPa
